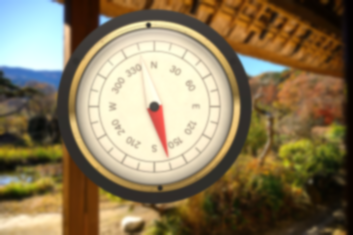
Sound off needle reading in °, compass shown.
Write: 165 °
